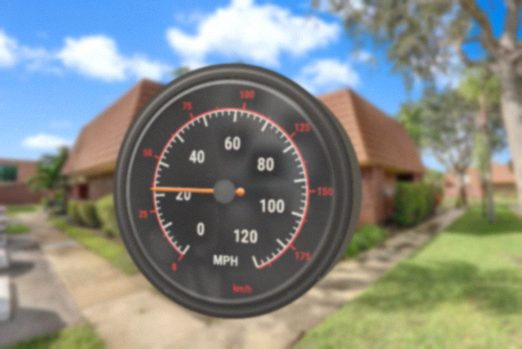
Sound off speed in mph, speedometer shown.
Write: 22 mph
